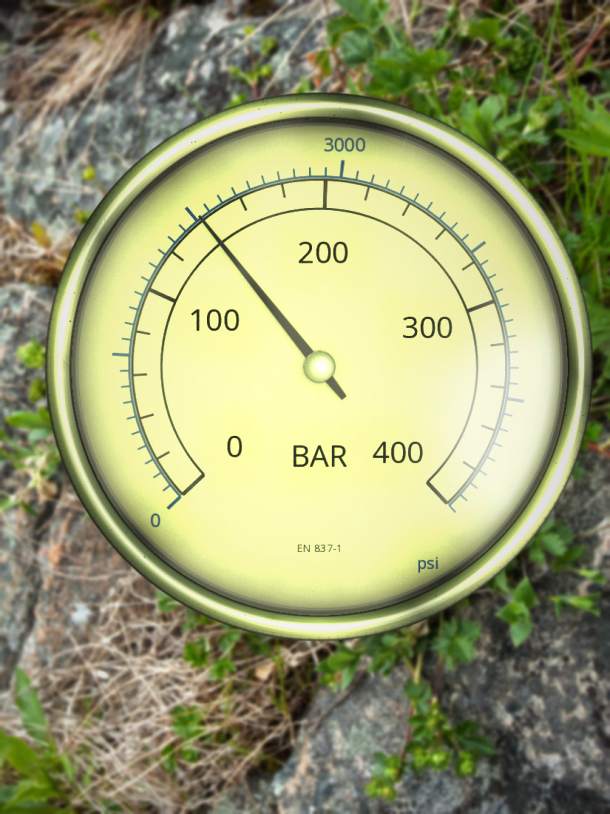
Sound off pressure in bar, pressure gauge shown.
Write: 140 bar
